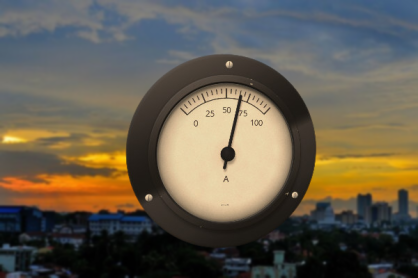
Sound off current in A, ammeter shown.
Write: 65 A
